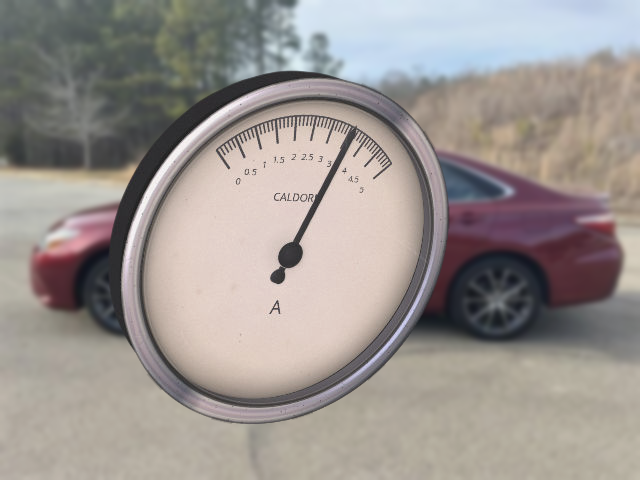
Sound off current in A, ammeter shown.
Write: 3.5 A
